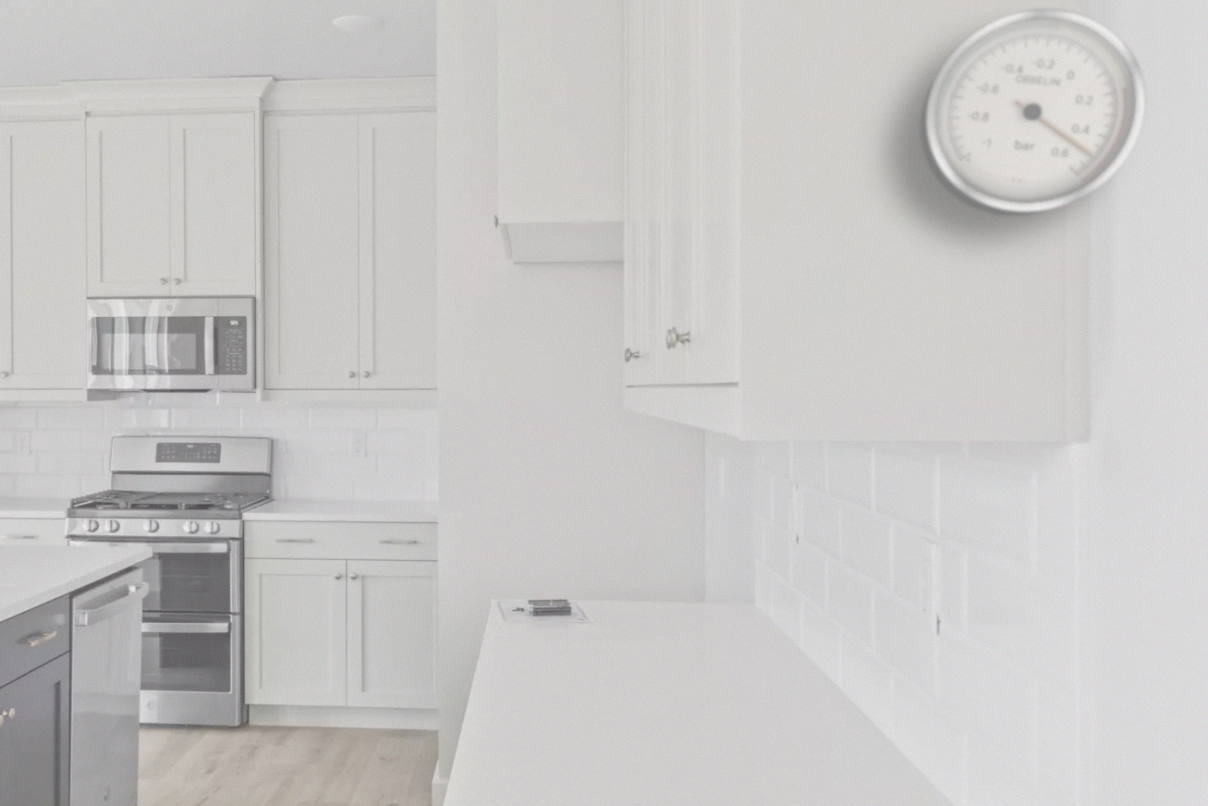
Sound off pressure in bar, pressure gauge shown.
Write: 0.5 bar
